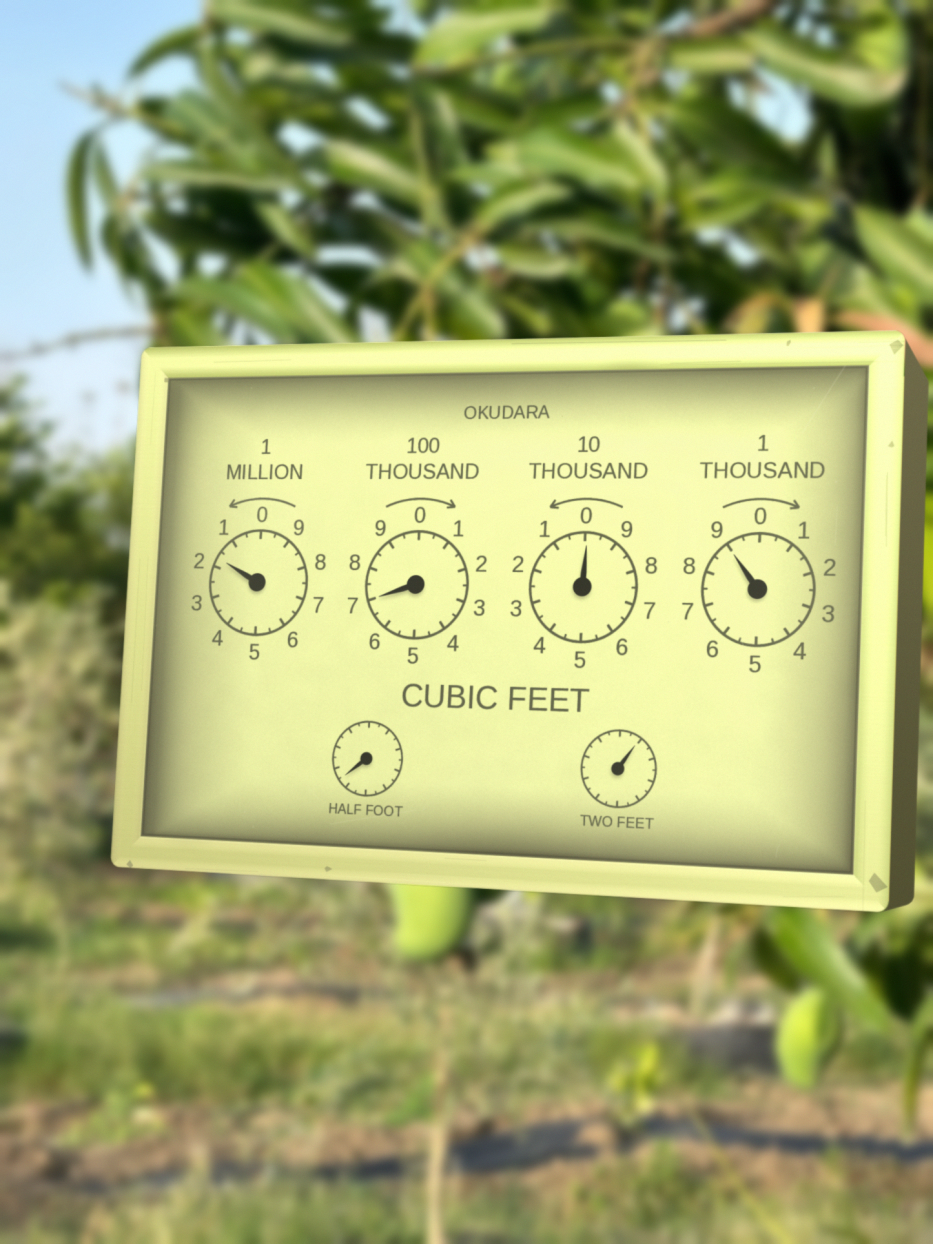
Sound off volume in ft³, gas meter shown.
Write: 169900 ft³
